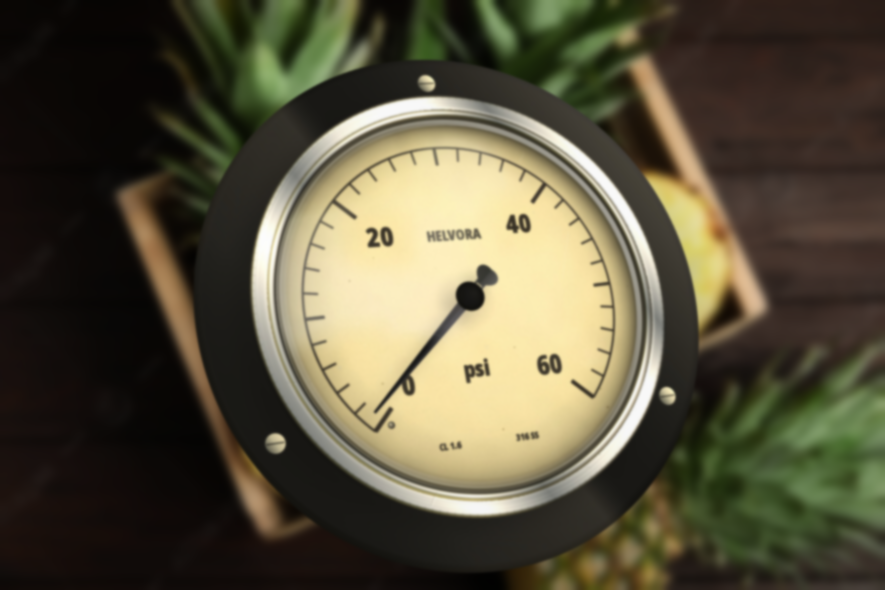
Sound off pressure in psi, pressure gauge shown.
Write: 1 psi
